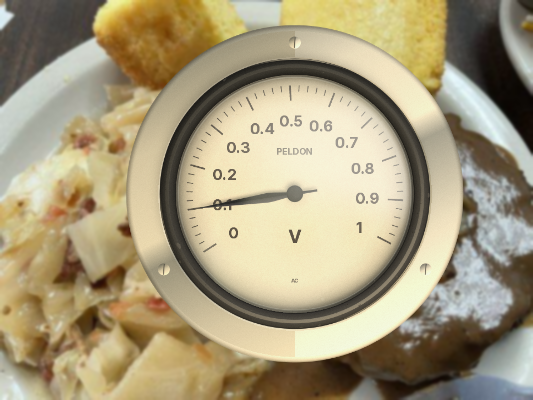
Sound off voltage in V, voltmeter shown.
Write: 0.1 V
